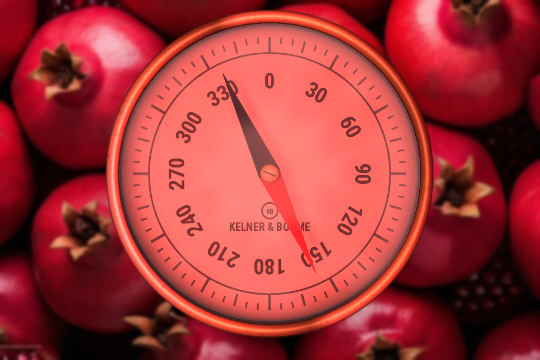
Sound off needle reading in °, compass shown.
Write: 155 °
